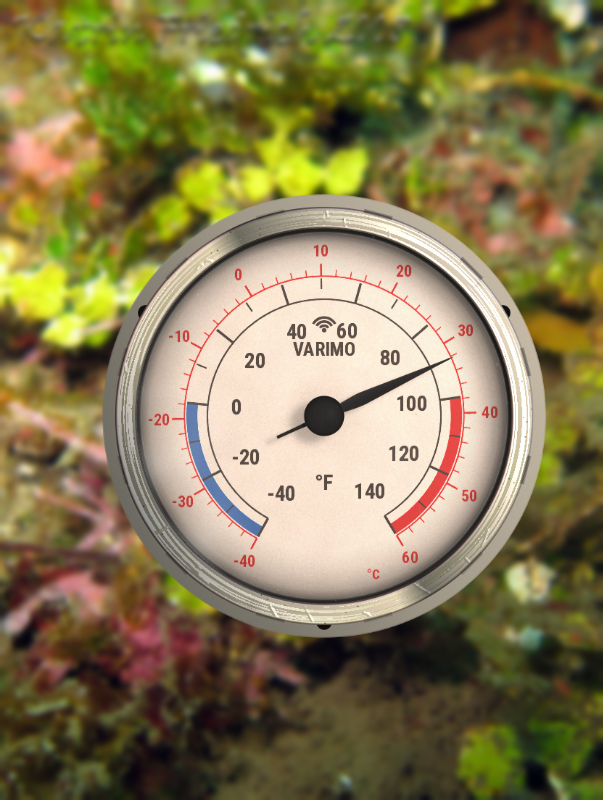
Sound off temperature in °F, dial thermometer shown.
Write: 90 °F
